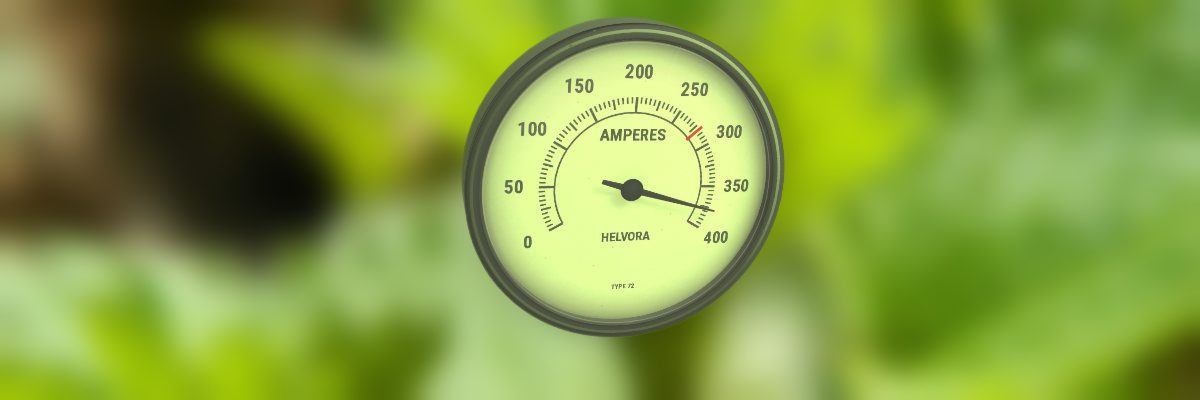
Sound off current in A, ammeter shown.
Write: 375 A
